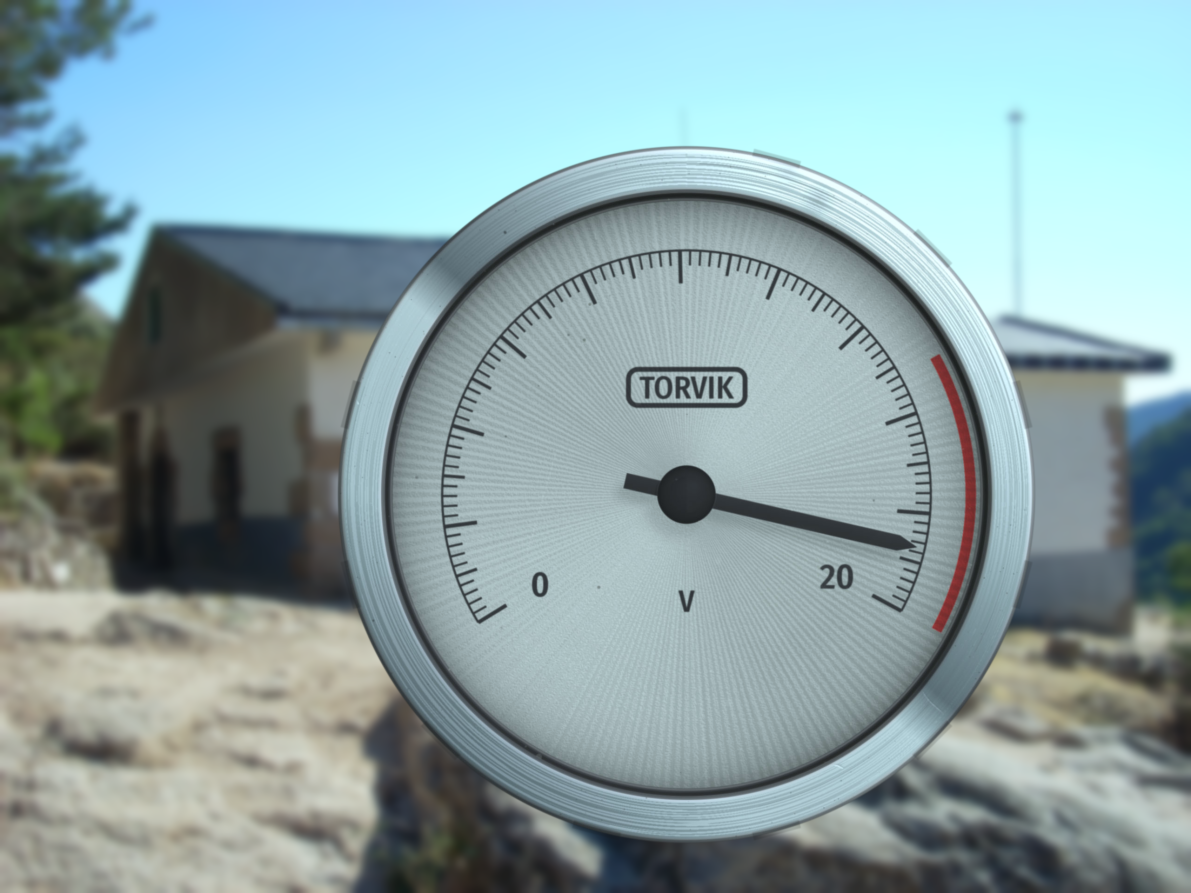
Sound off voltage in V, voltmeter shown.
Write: 18.7 V
